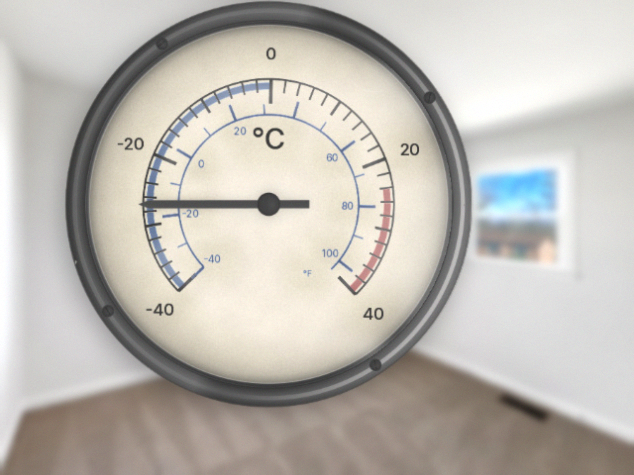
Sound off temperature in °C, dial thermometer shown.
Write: -27 °C
